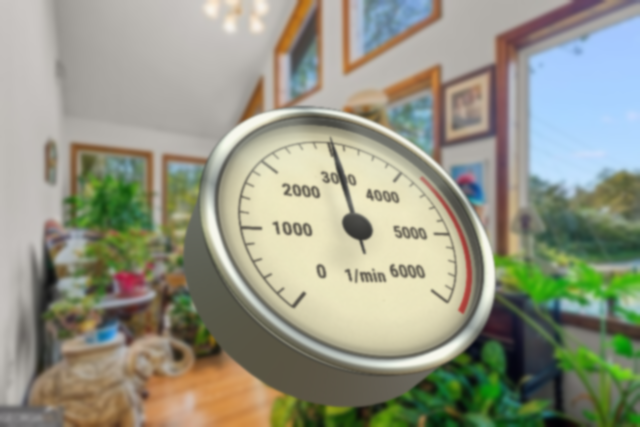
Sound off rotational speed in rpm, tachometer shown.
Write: 3000 rpm
